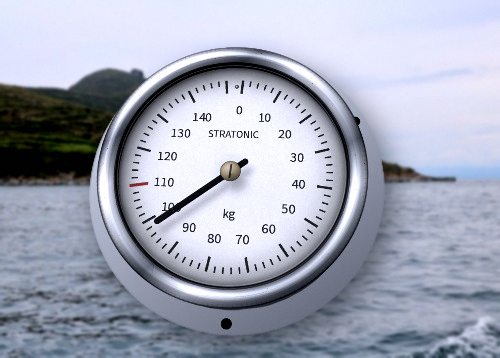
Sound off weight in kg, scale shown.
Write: 98 kg
